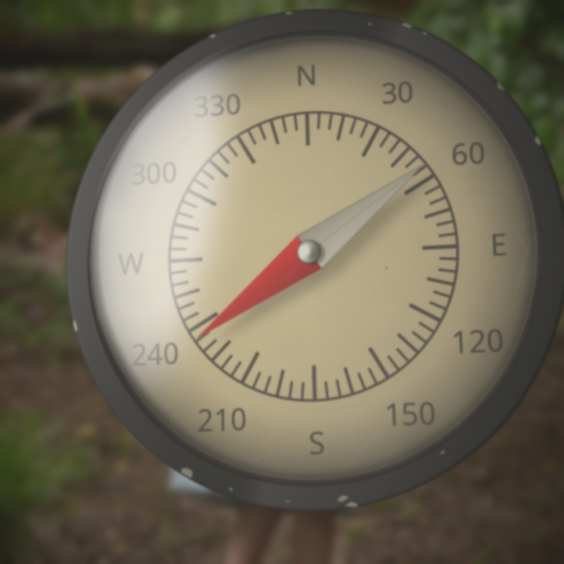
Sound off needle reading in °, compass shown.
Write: 235 °
